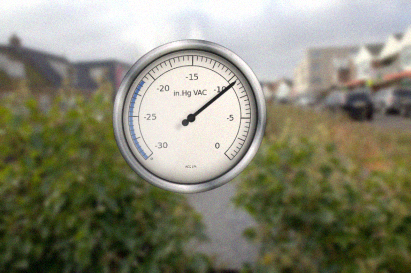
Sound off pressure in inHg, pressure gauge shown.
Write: -9.5 inHg
